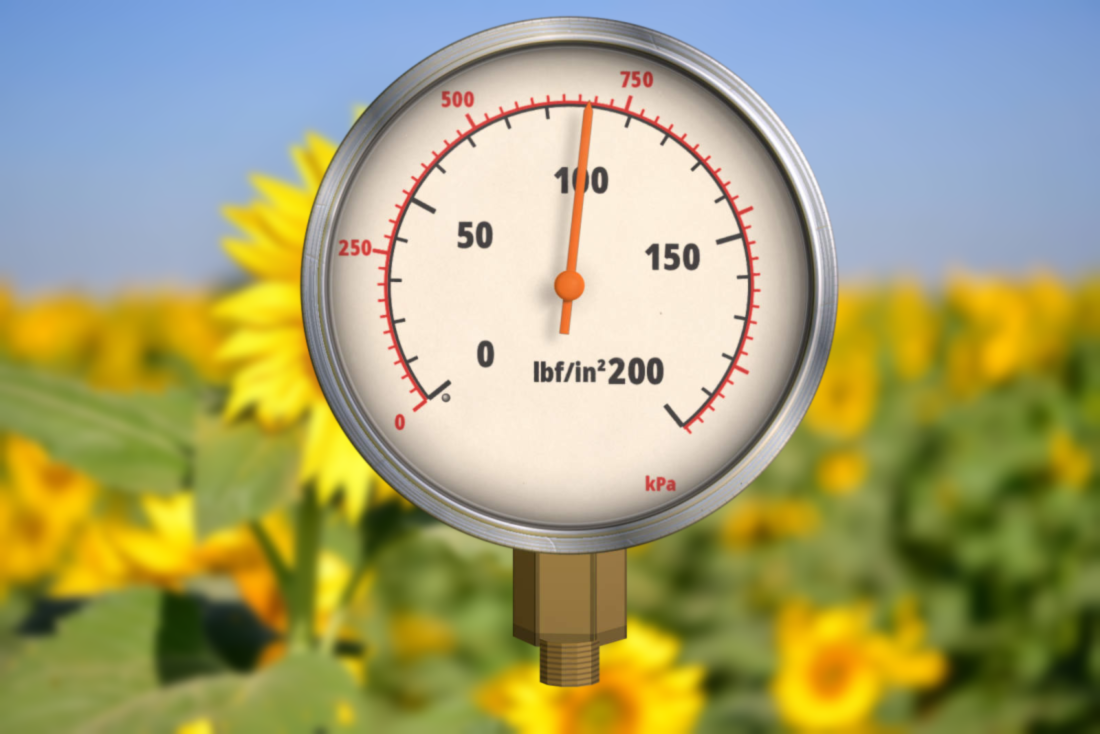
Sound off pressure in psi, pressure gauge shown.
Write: 100 psi
